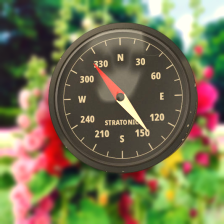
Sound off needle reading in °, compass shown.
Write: 322.5 °
